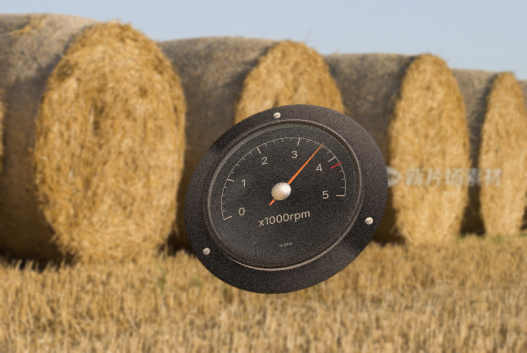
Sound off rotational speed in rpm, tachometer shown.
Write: 3600 rpm
